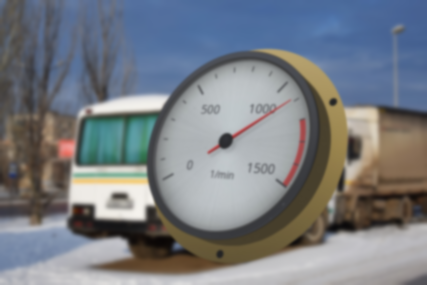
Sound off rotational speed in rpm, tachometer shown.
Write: 1100 rpm
